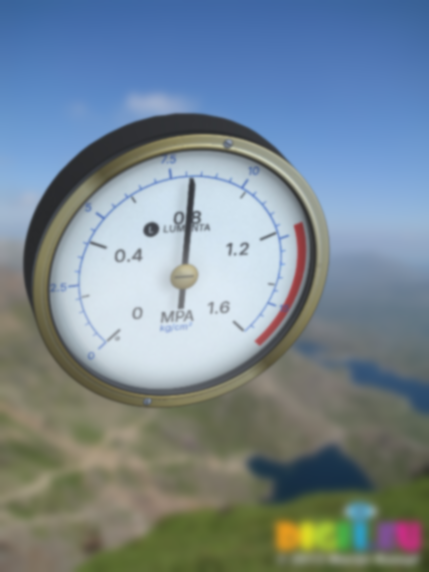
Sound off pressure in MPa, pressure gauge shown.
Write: 0.8 MPa
